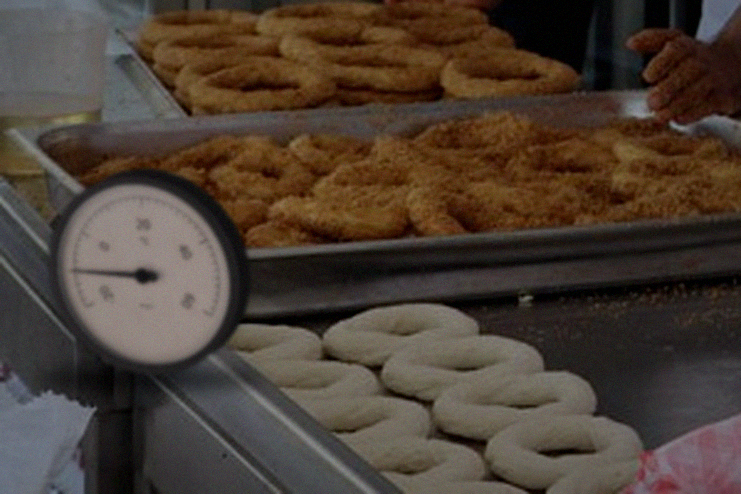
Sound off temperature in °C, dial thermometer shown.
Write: -10 °C
